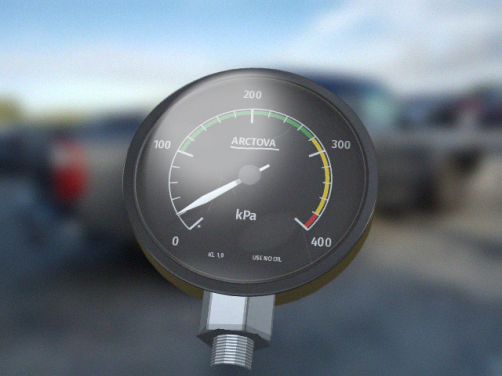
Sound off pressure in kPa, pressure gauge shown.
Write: 20 kPa
